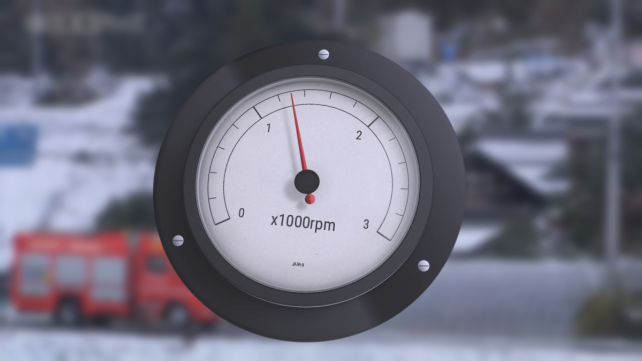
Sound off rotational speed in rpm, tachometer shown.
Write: 1300 rpm
